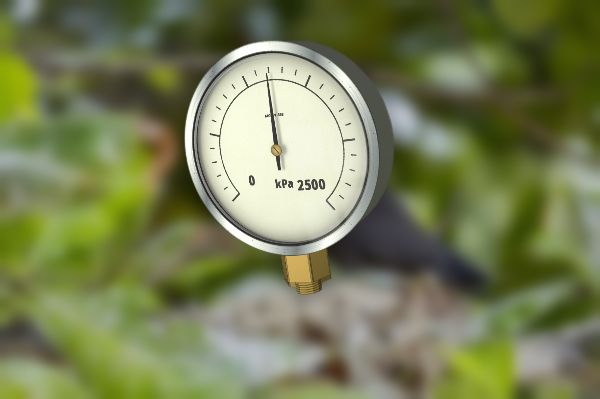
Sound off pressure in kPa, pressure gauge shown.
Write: 1200 kPa
